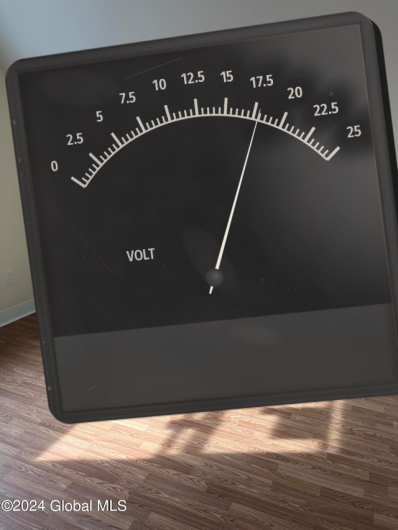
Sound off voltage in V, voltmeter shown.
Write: 18 V
